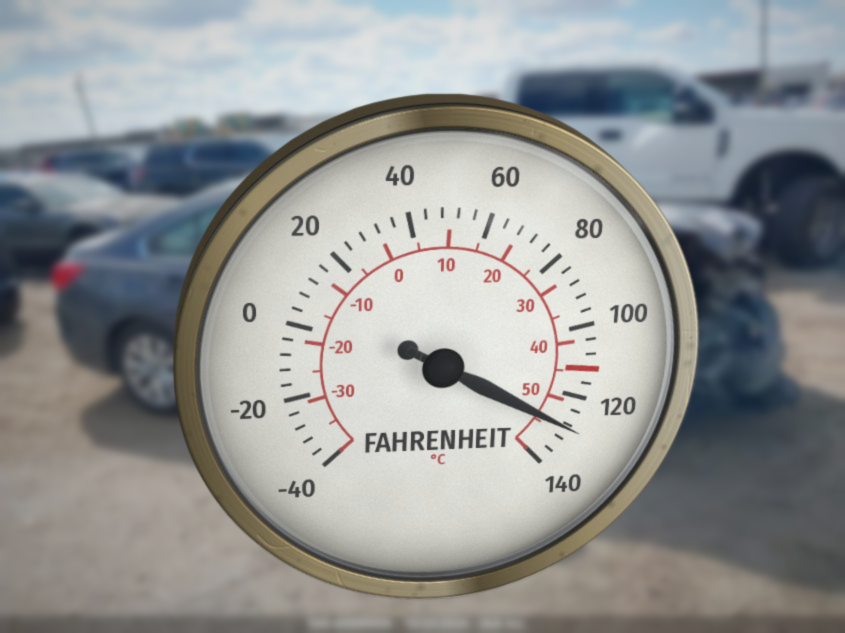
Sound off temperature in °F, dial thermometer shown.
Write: 128 °F
